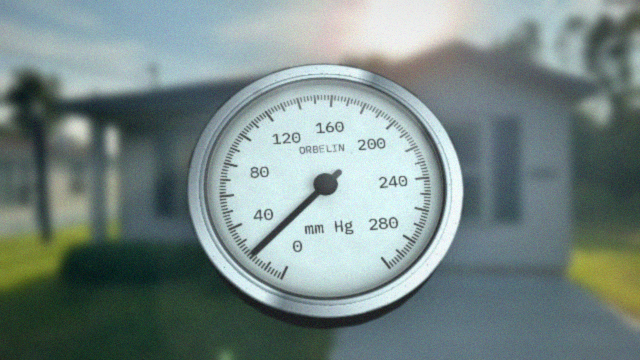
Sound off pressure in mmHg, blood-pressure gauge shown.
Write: 20 mmHg
